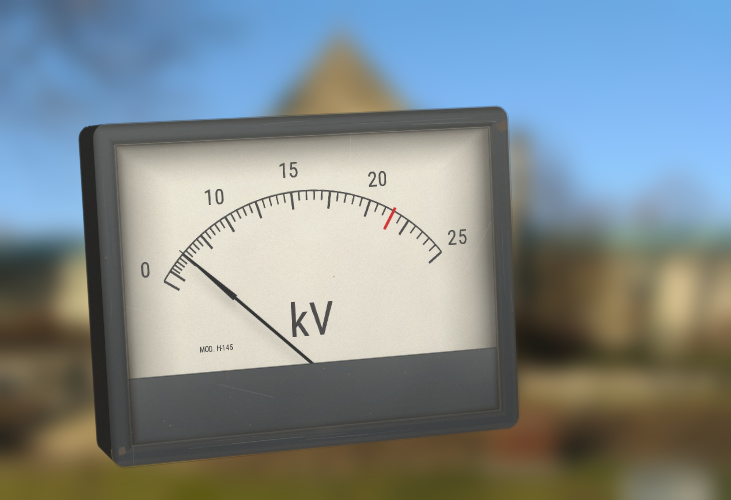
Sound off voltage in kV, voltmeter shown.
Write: 5 kV
